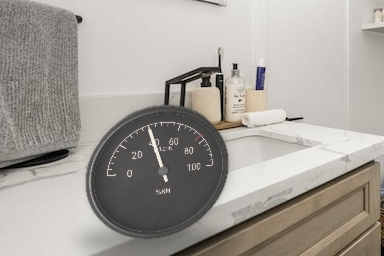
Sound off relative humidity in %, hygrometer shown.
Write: 40 %
